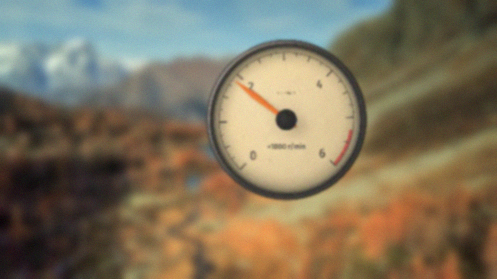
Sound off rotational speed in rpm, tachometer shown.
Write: 1875 rpm
